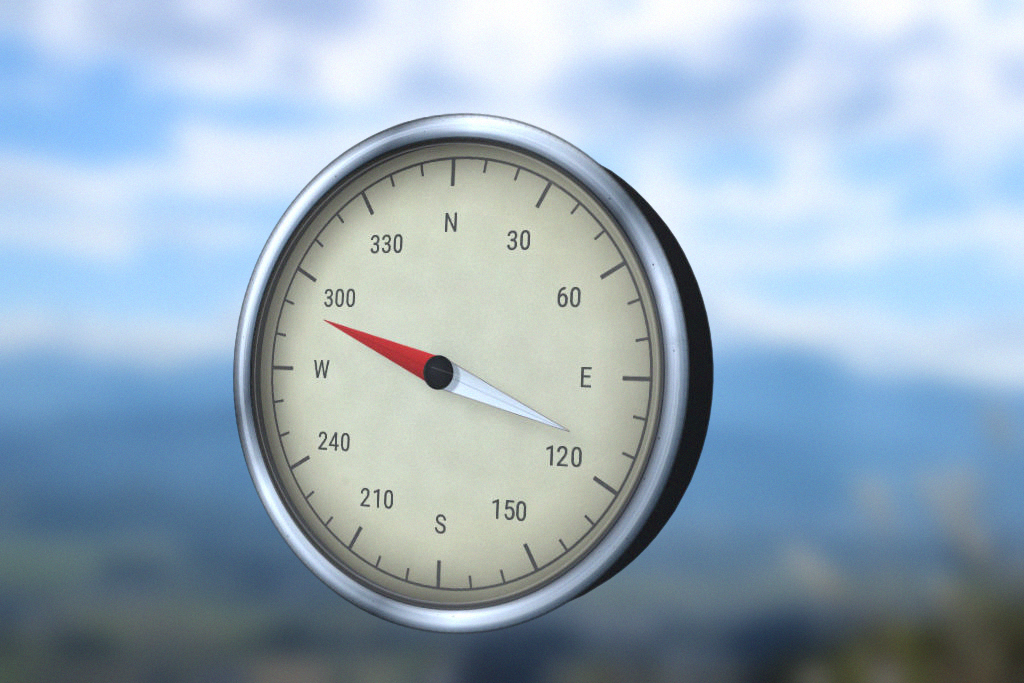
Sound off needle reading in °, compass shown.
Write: 290 °
